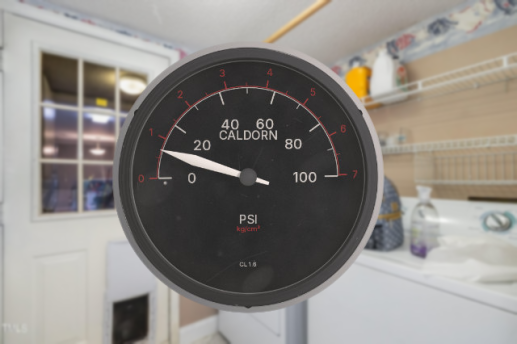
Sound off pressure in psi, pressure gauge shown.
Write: 10 psi
